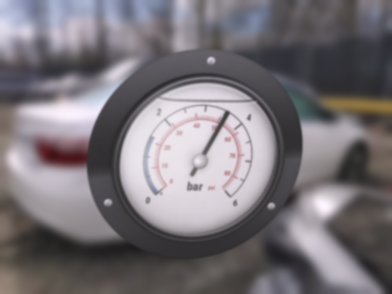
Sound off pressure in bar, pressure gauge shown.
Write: 3.5 bar
